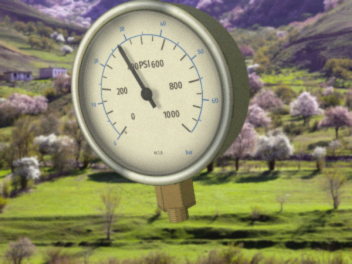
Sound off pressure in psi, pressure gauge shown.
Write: 400 psi
